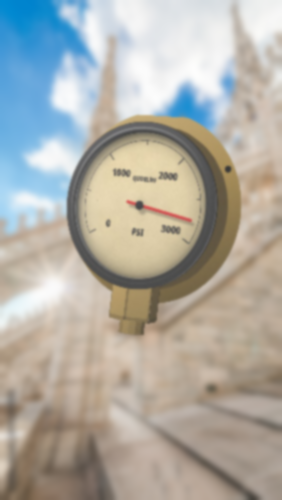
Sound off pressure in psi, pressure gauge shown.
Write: 2750 psi
